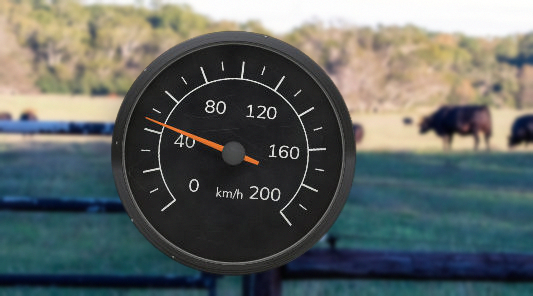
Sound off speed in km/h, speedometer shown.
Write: 45 km/h
